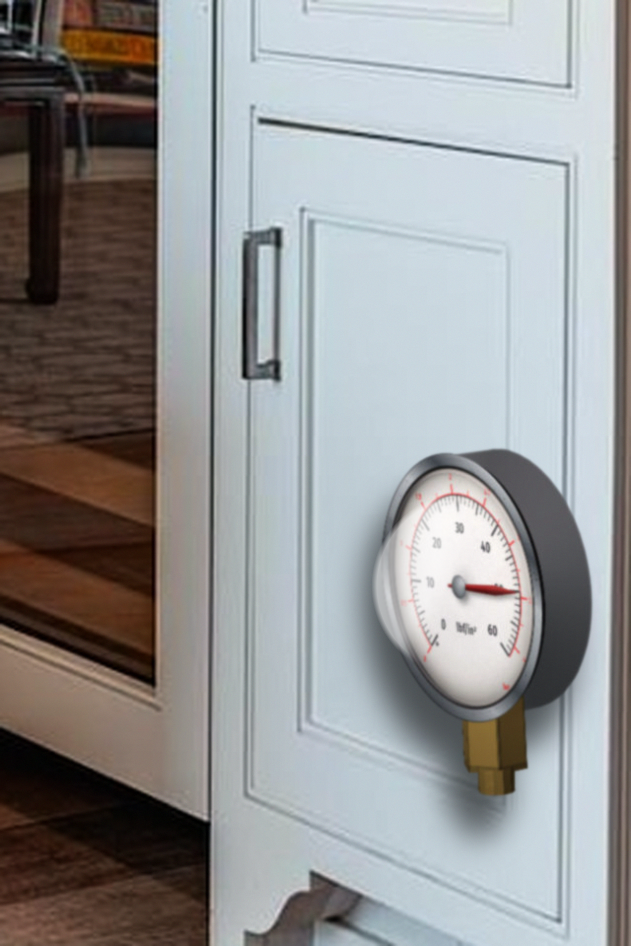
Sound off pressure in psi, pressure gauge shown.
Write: 50 psi
